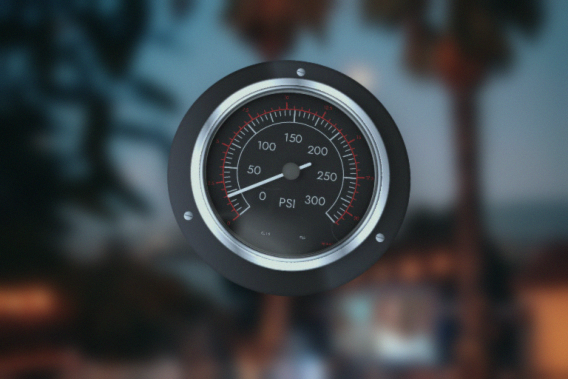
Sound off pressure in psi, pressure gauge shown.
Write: 20 psi
